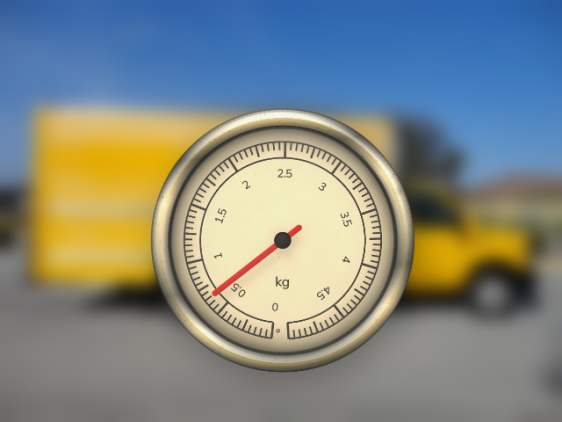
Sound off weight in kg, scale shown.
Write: 0.65 kg
